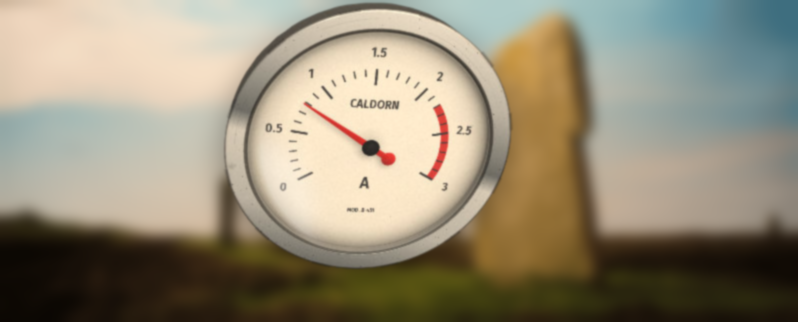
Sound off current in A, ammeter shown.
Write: 0.8 A
